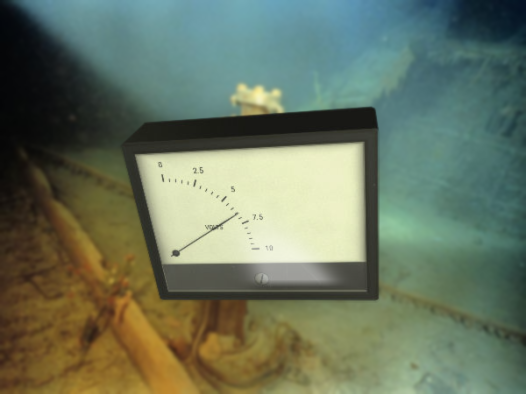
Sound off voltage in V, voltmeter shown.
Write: 6.5 V
